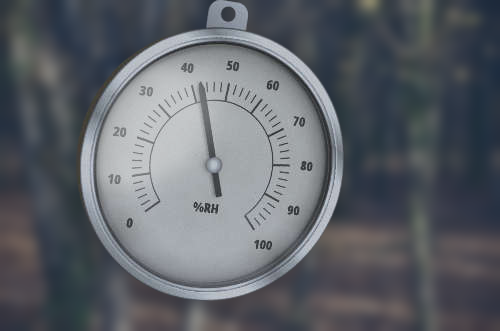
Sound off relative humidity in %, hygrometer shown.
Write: 42 %
